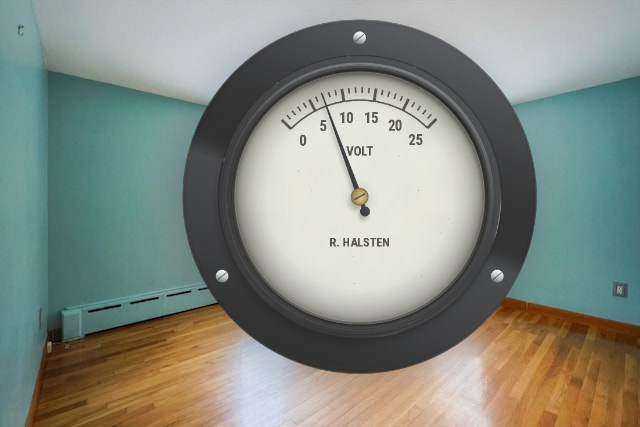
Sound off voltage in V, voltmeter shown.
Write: 7 V
